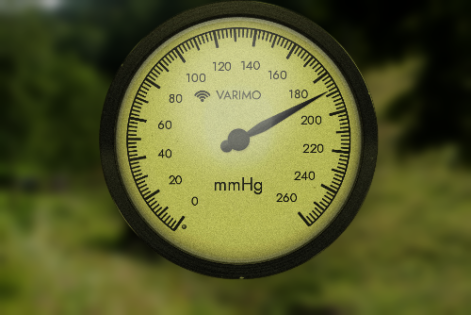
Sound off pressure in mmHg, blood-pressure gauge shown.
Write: 188 mmHg
